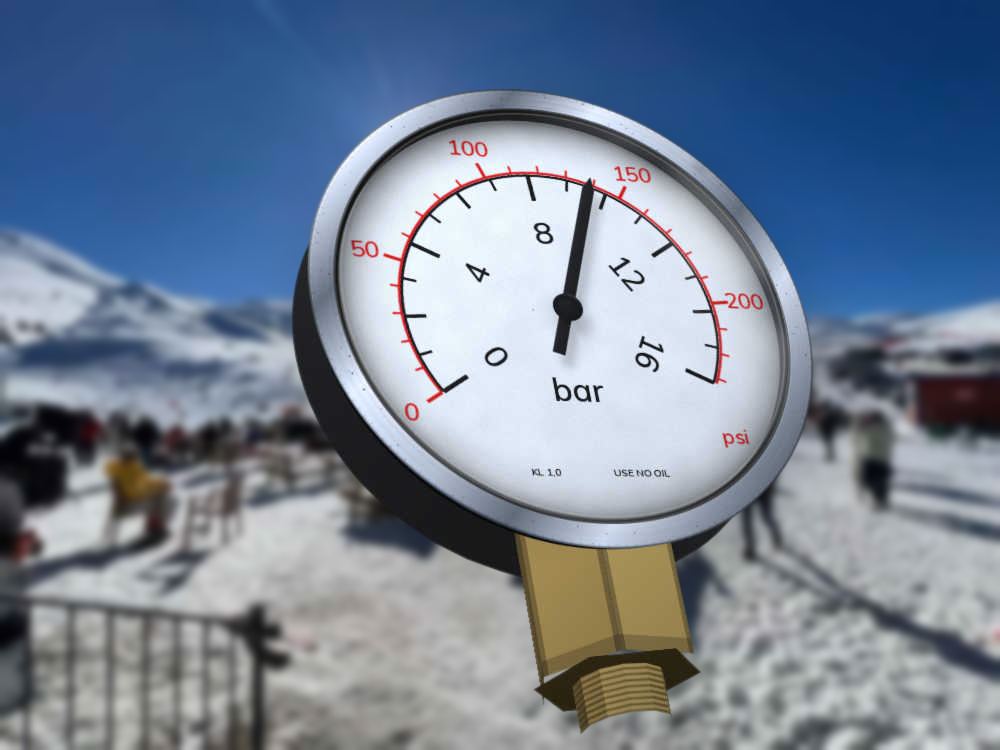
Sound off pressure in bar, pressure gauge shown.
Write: 9.5 bar
